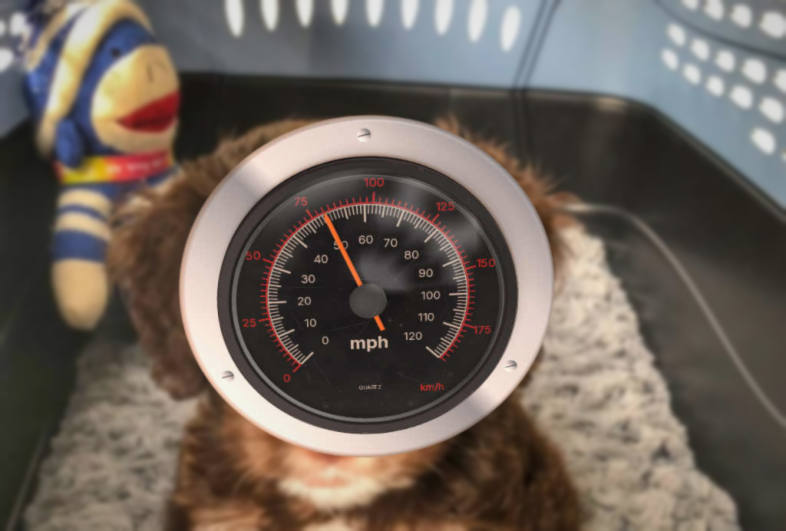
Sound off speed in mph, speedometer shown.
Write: 50 mph
